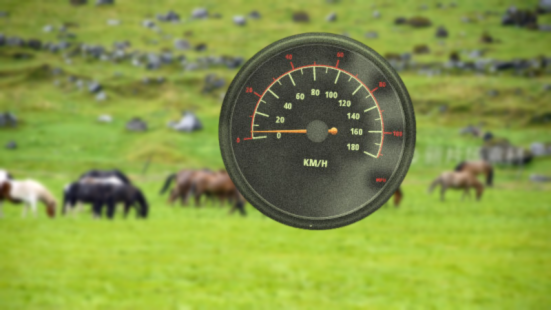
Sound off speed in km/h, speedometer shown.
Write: 5 km/h
